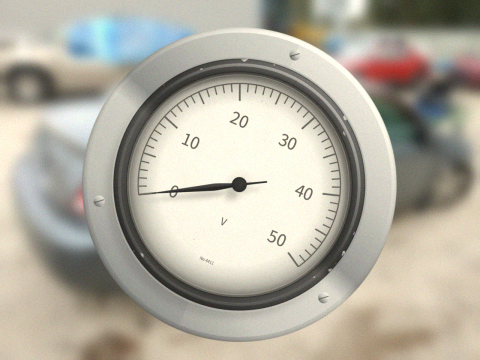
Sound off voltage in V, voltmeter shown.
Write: 0 V
